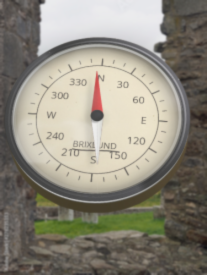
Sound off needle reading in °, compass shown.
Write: 355 °
